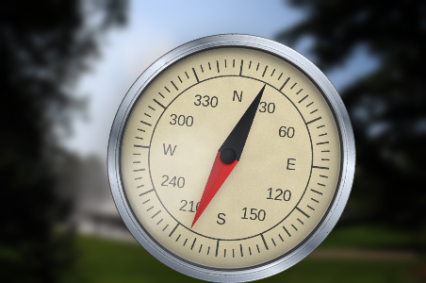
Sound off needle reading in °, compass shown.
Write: 200 °
